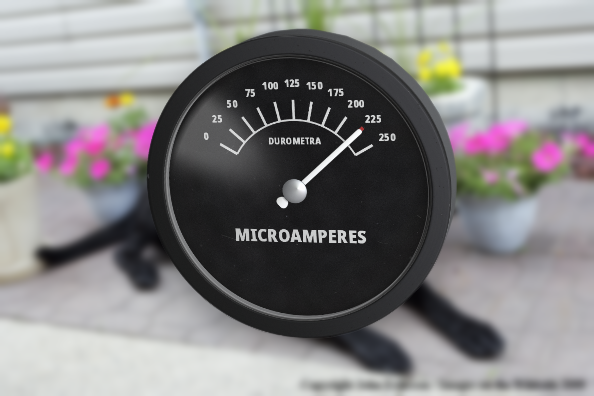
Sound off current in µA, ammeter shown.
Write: 225 µA
